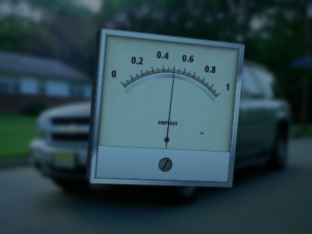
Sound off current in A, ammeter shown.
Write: 0.5 A
